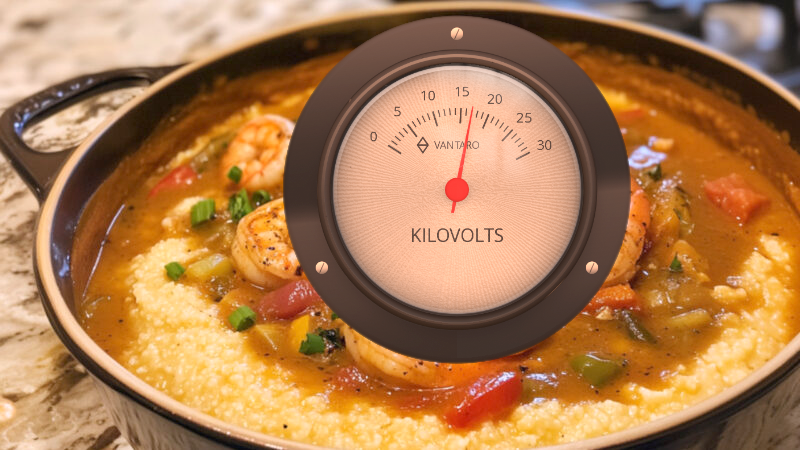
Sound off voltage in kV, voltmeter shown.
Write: 17 kV
